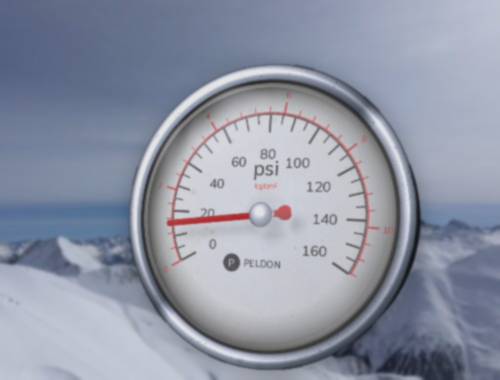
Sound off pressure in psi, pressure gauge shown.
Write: 15 psi
